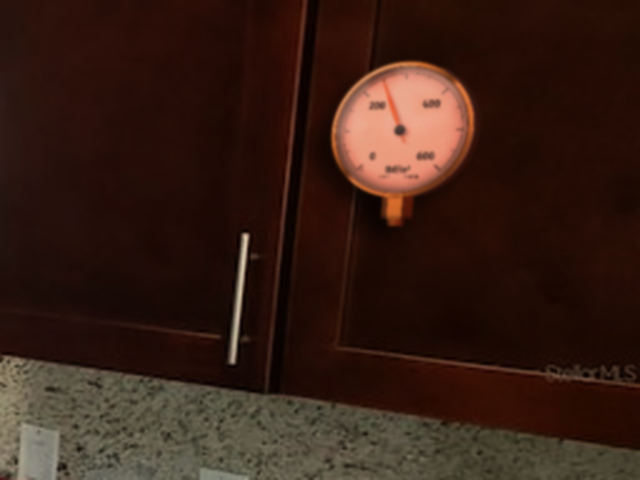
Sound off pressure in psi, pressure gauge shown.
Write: 250 psi
